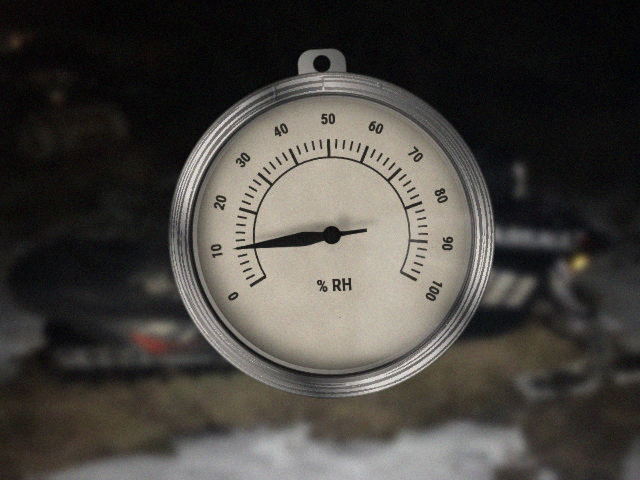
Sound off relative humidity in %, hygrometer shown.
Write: 10 %
